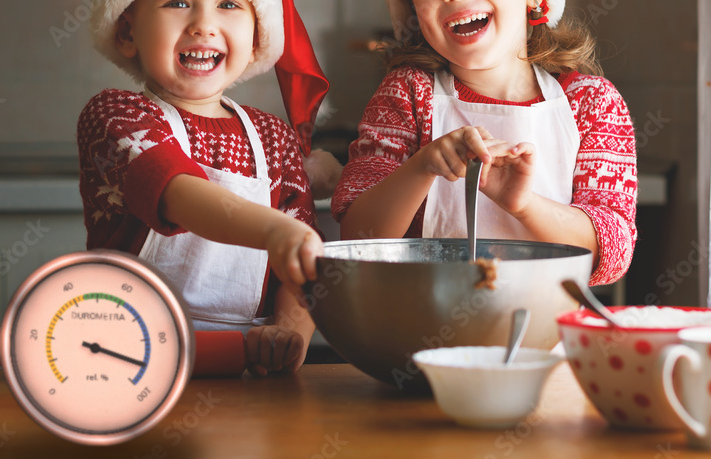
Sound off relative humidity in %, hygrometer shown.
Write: 90 %
